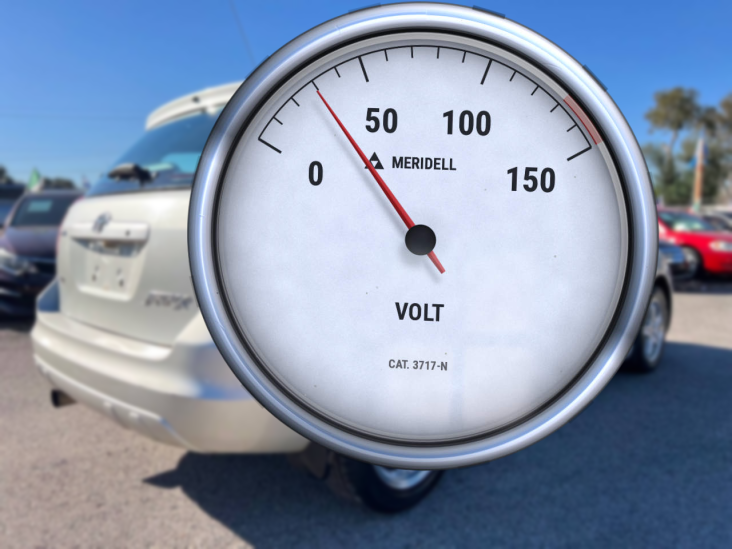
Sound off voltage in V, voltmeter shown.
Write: 30 V
